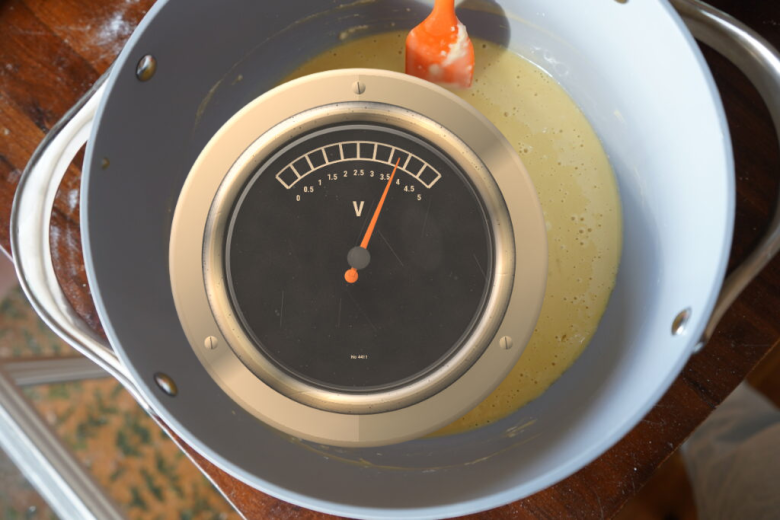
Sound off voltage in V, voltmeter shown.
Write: 3.75 V
